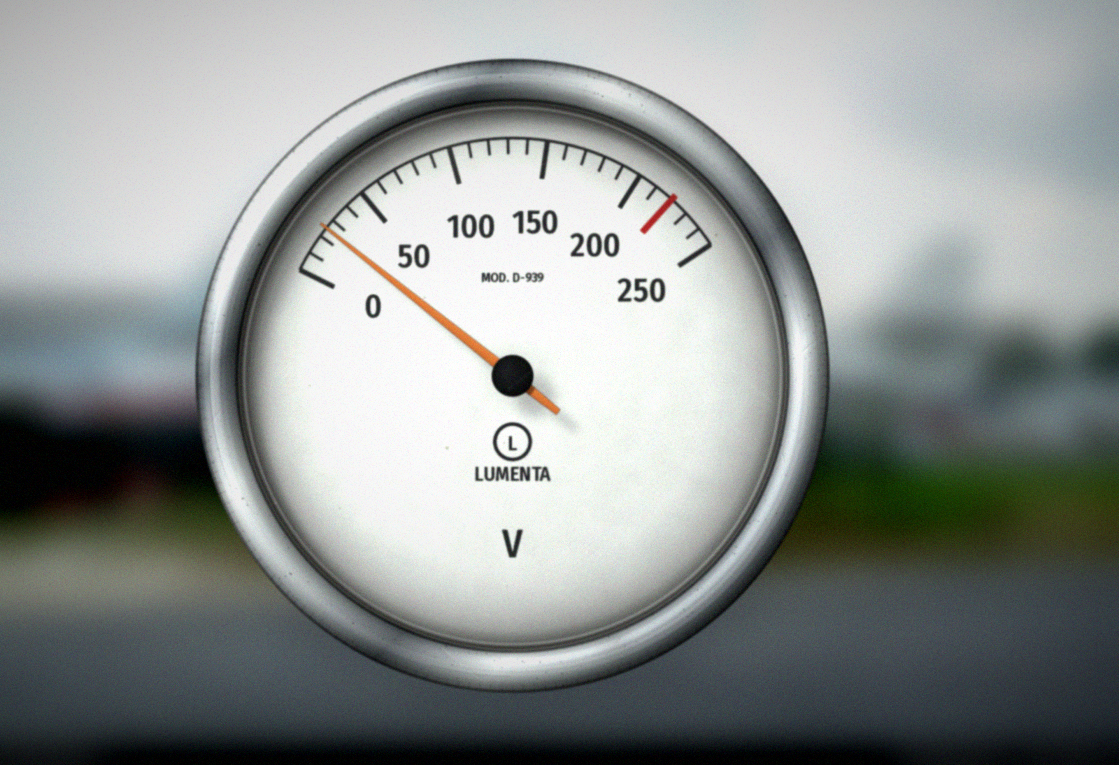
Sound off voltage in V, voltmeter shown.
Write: 25 V
